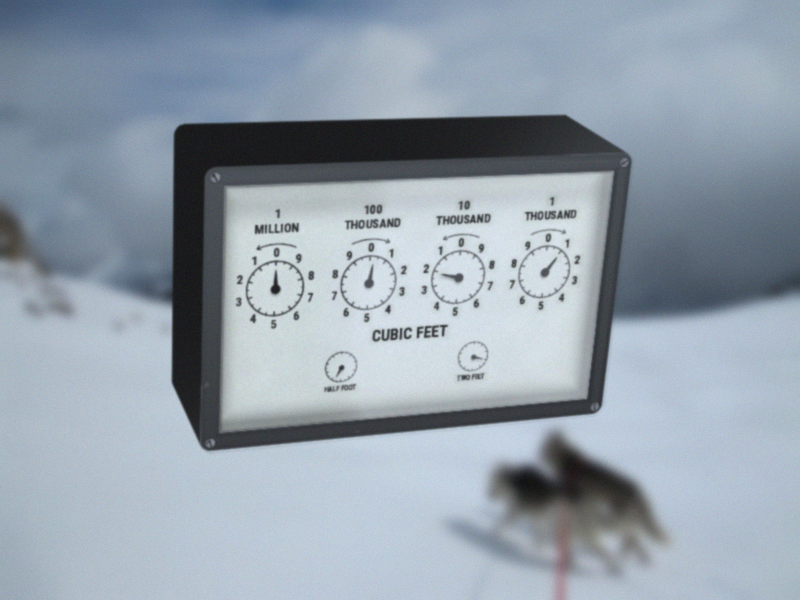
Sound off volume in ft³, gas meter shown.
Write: 2100 ft³
